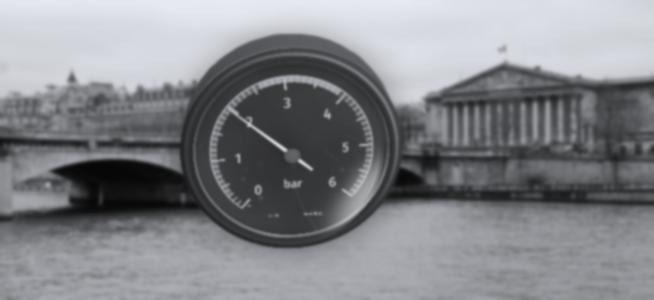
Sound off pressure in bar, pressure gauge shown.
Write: 2 bar
